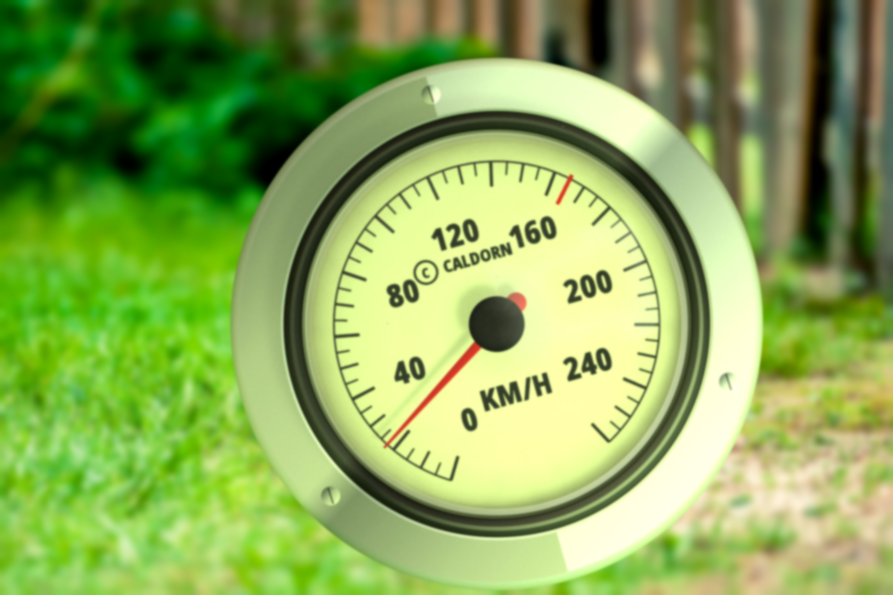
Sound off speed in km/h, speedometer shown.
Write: 22.5 km/h
